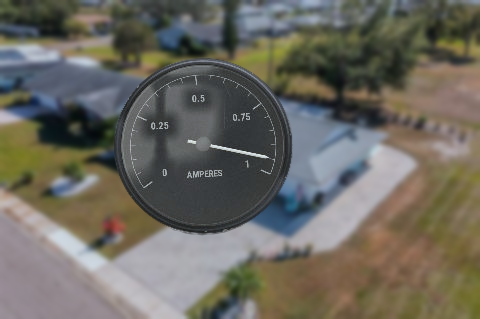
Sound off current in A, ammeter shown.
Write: 0.95 A
